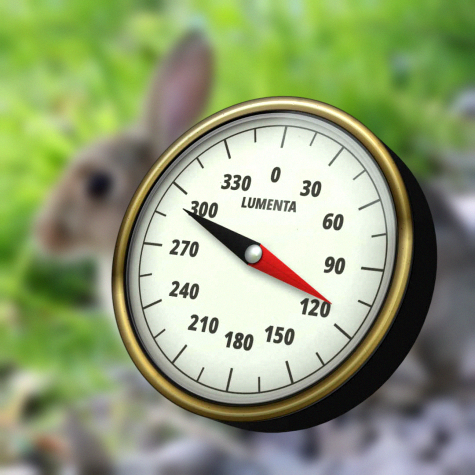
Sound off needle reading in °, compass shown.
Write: 112.5 °
